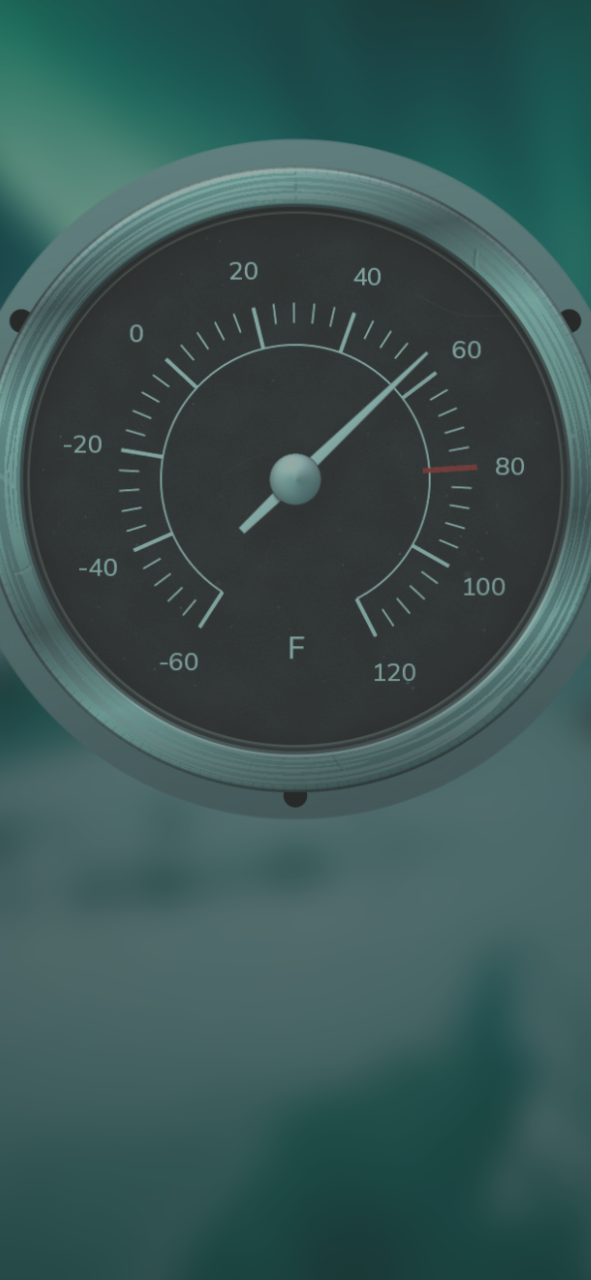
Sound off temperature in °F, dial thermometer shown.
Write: 56 °F
